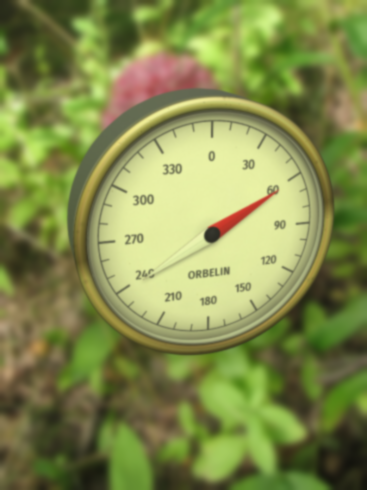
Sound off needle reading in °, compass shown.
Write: 60 °
